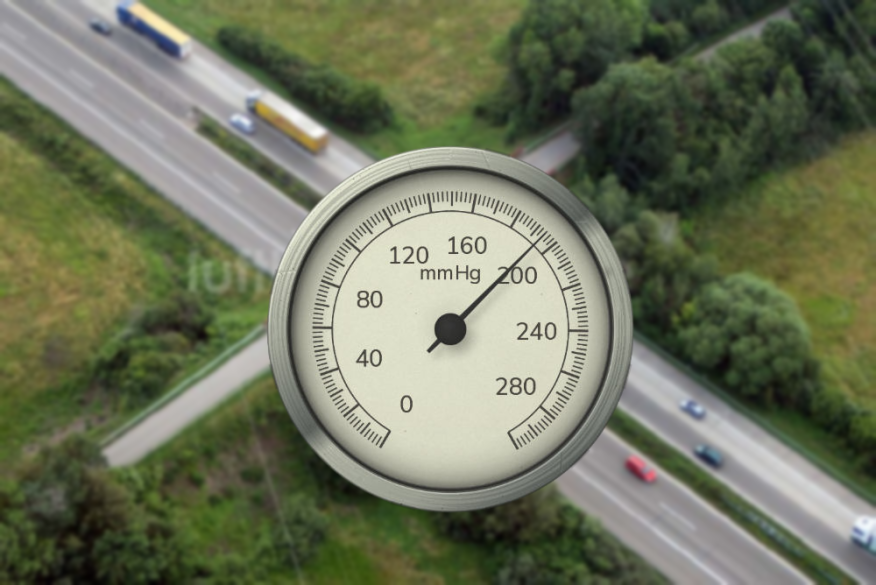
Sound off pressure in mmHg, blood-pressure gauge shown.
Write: 194 mmHg
